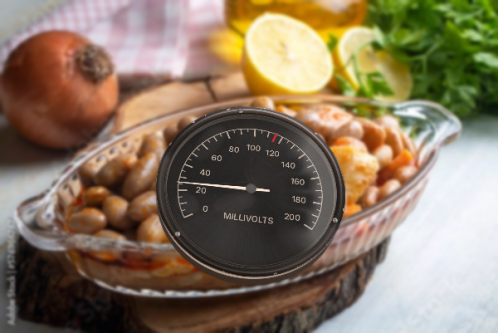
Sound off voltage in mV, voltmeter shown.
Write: 25 mV
